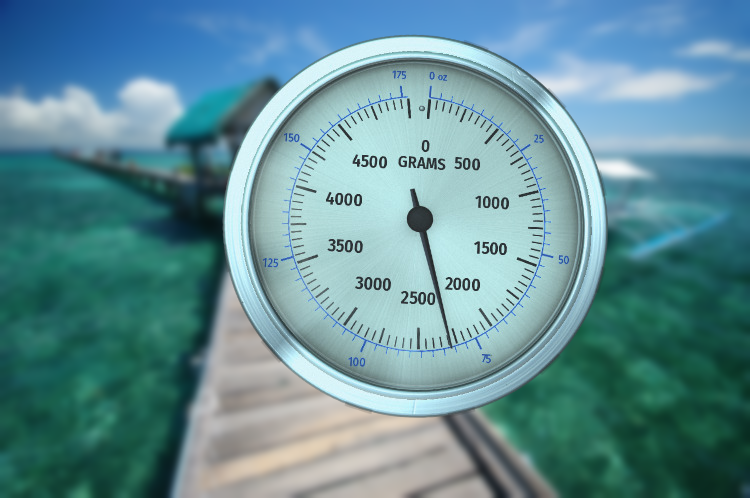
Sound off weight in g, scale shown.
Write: 2300 g
